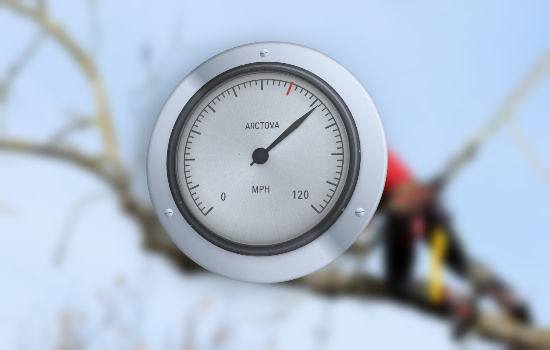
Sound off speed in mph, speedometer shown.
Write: 82 mph
